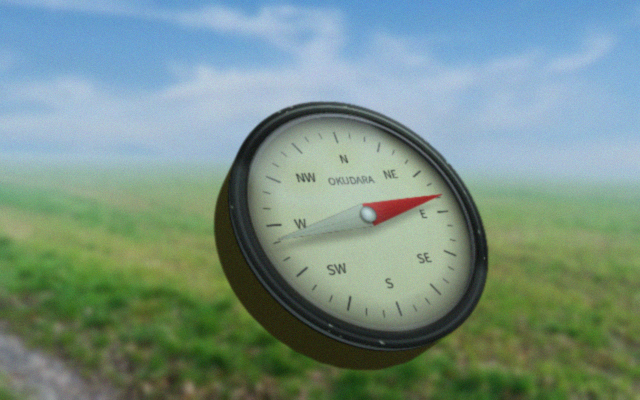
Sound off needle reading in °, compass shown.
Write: 80 °
